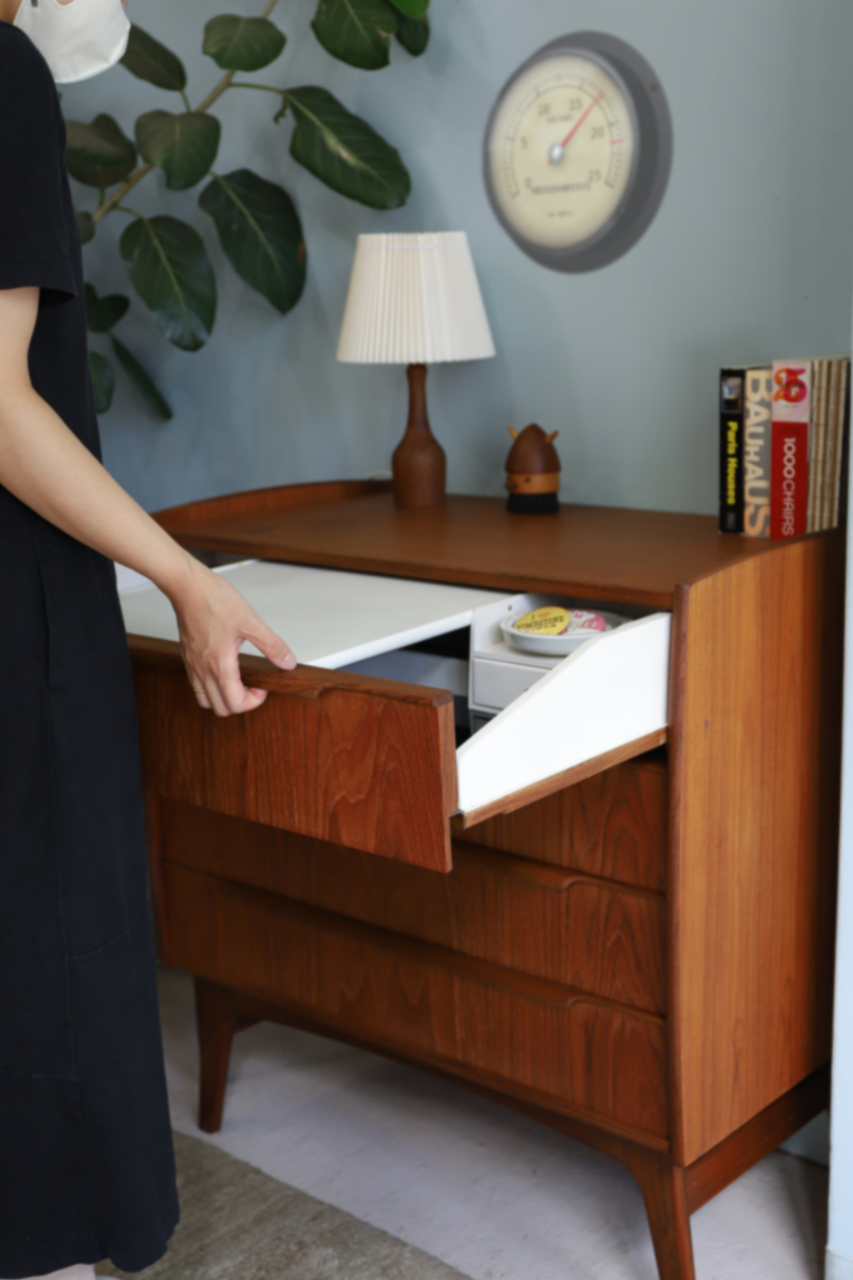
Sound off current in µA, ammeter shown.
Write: 17.5 µA
